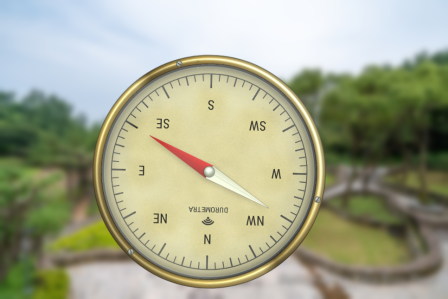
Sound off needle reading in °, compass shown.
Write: 120 °
